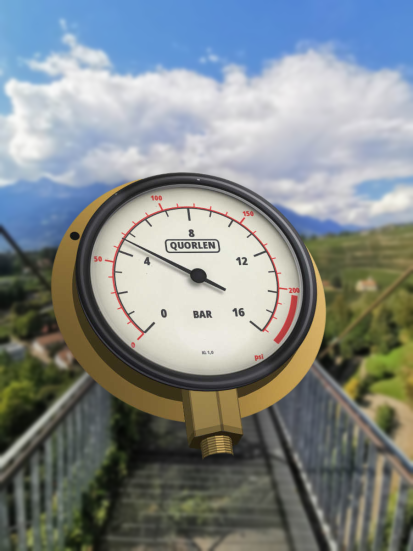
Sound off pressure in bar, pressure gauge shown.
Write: 4.5 bar
